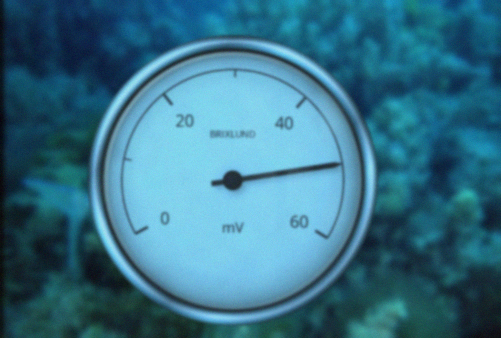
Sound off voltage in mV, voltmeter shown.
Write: 50 mV
